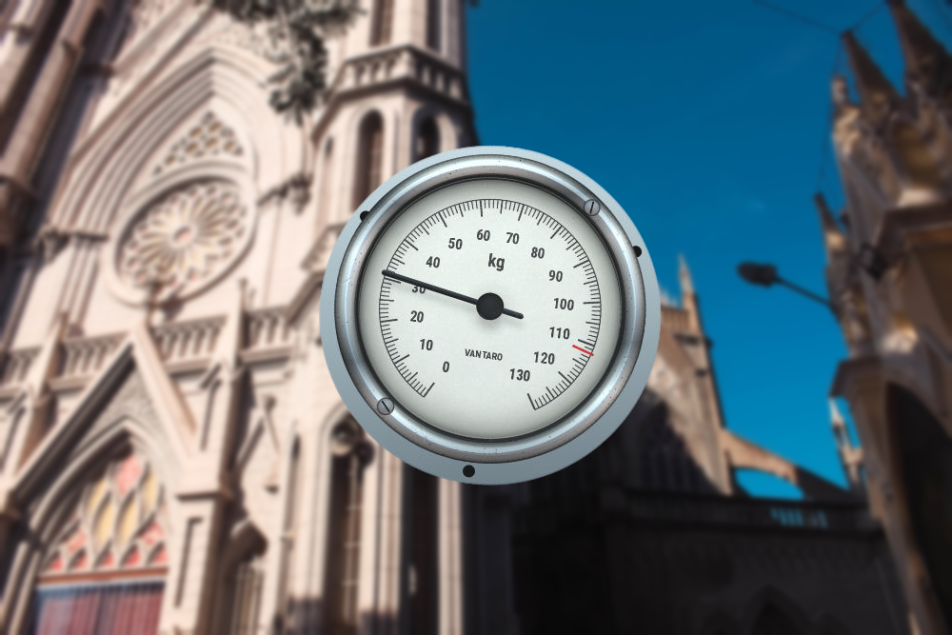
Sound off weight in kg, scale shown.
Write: 31 kg
